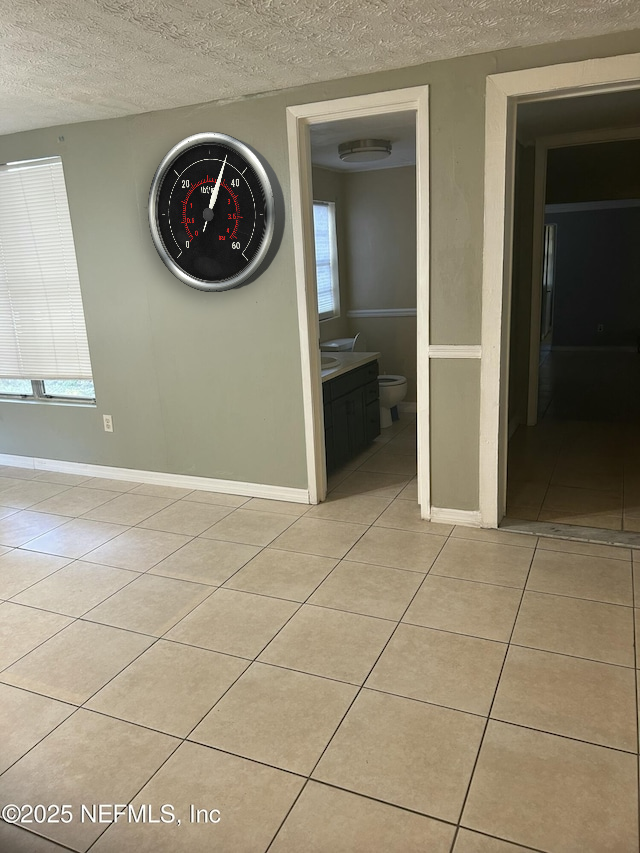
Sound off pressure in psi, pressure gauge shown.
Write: 35 psi
